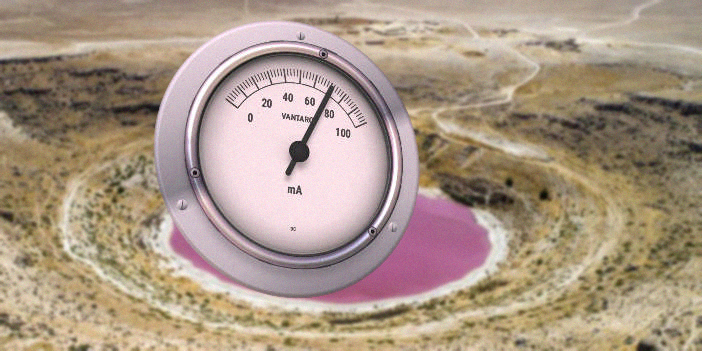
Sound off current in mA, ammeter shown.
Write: 70 mA
